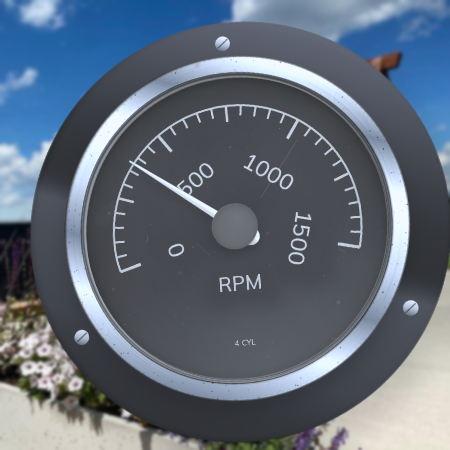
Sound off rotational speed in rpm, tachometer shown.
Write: 375 rpm
